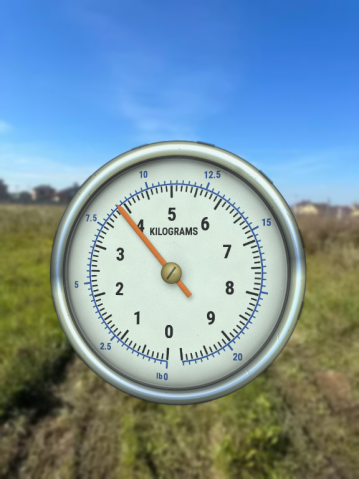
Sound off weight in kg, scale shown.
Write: 3.9 kg
